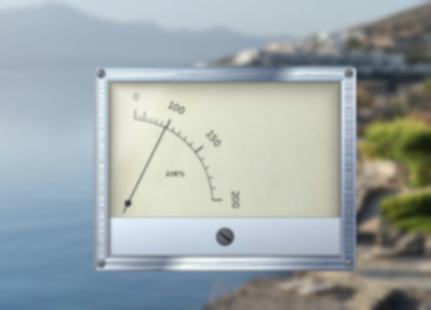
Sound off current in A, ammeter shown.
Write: 100 A
